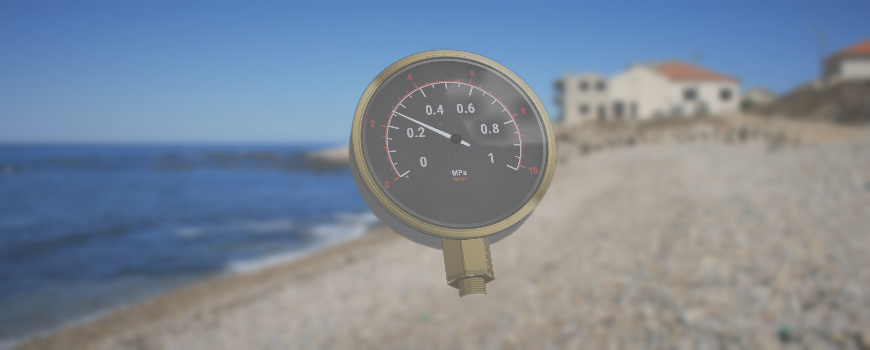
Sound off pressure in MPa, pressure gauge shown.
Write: 0.25 MPa
